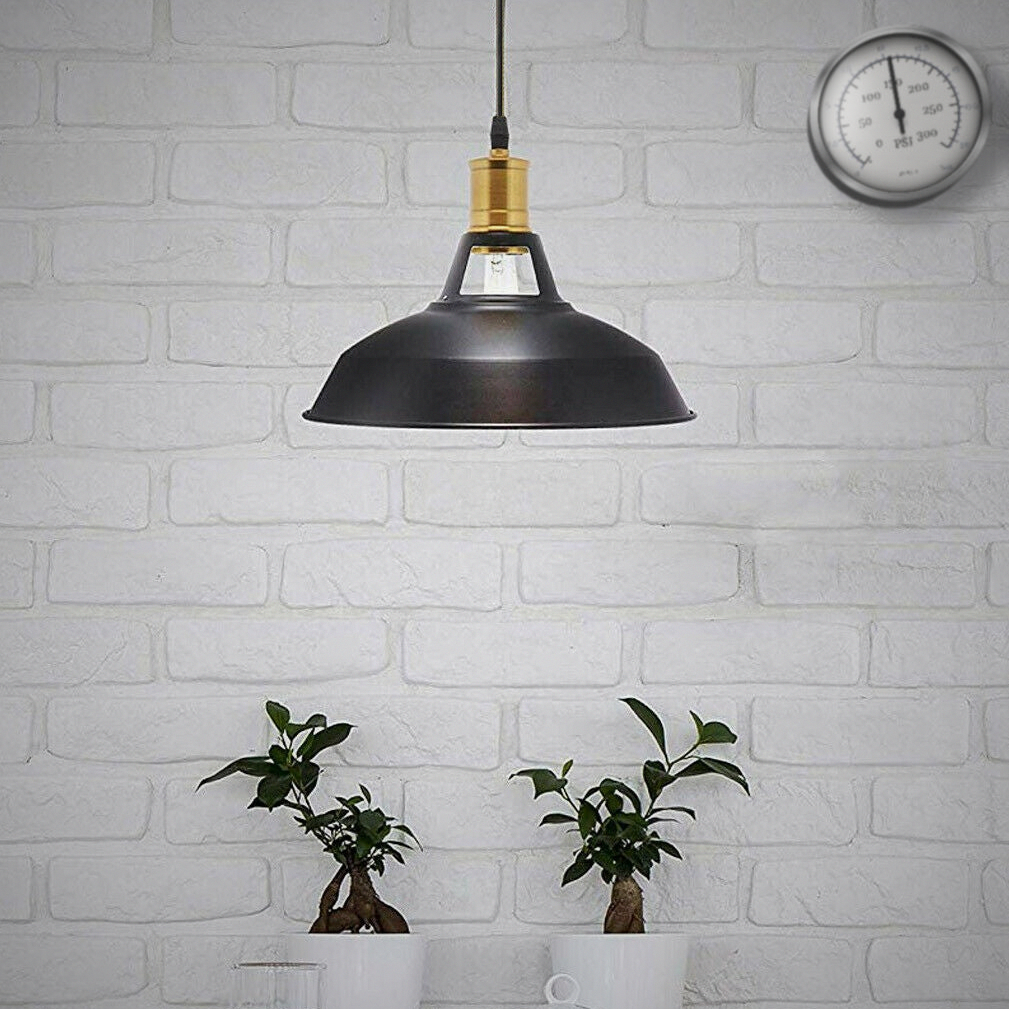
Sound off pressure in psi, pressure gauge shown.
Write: 150 psi
